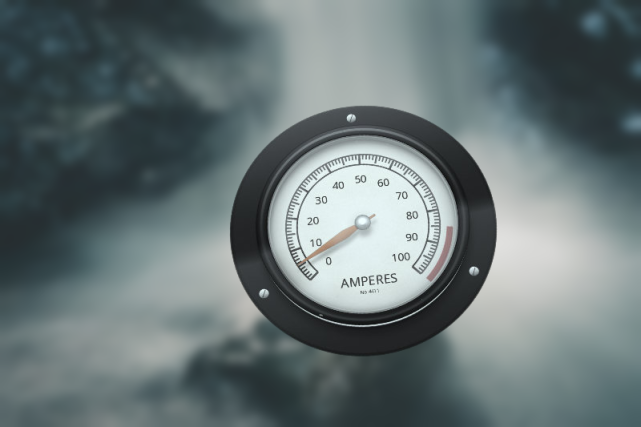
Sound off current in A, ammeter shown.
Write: 5 A
